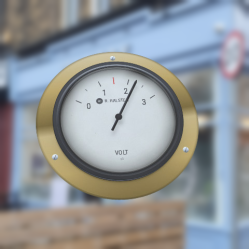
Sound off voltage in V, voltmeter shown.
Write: 2.25 V
